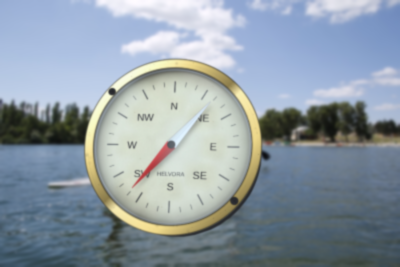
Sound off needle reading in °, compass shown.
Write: 220 °
